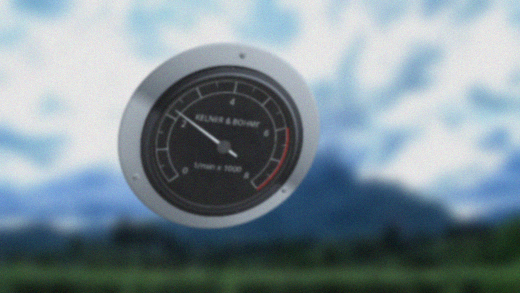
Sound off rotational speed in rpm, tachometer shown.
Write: 2250 rpm
